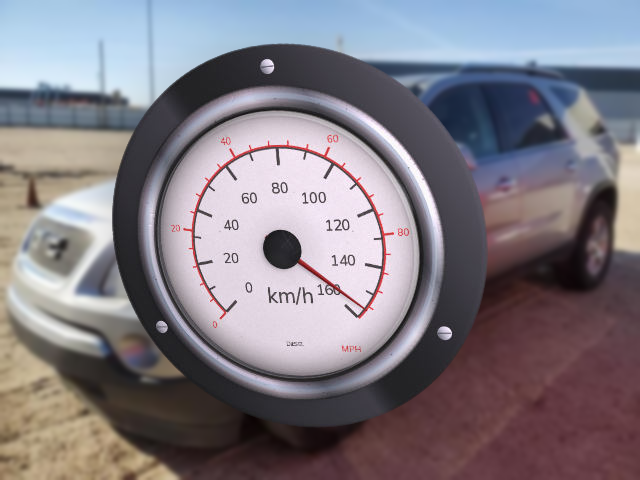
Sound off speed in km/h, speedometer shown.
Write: 155 km/h
